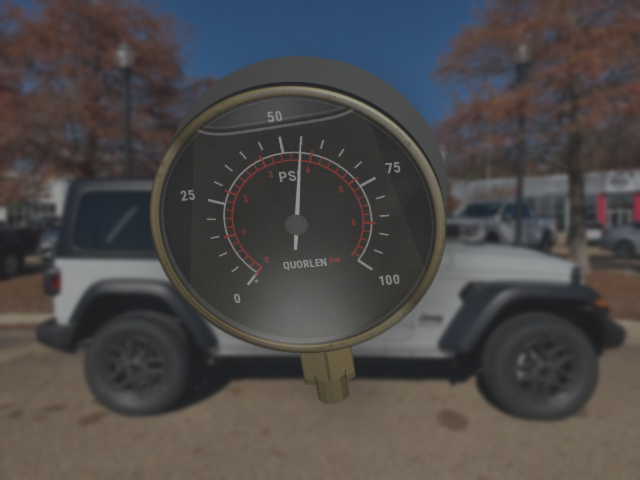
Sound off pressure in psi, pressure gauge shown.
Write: 55 psi
